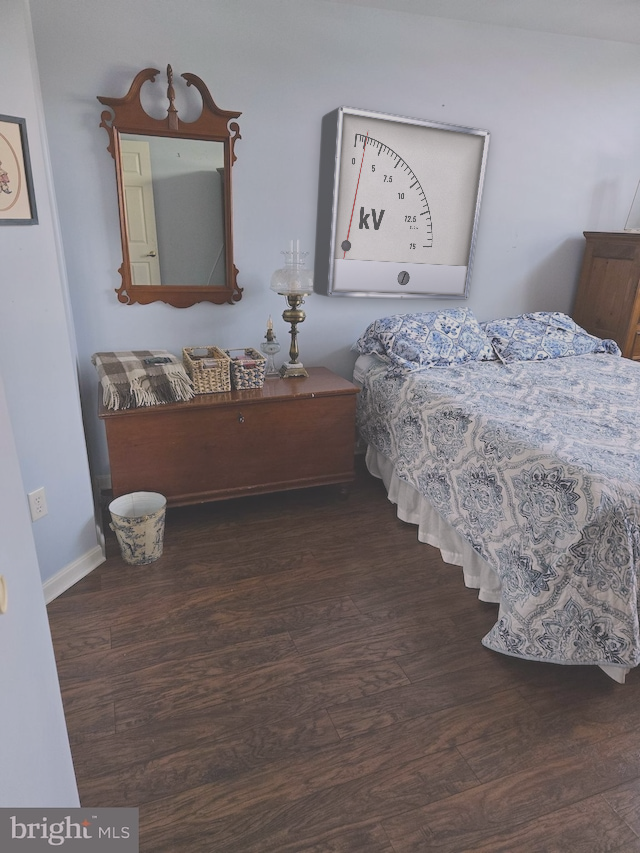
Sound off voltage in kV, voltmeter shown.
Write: 2.5 kV
